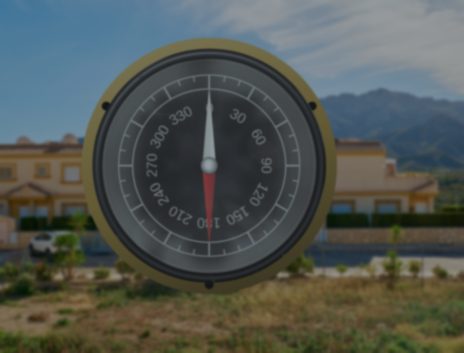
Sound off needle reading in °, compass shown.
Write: 180 °
